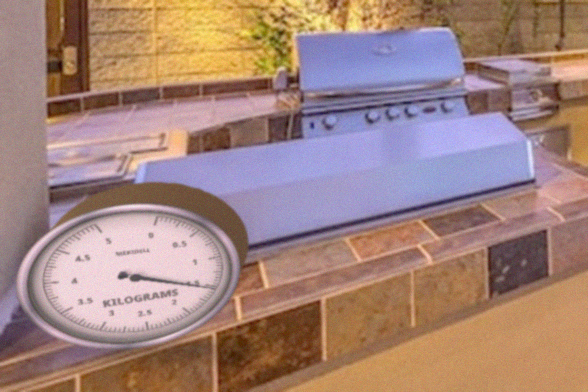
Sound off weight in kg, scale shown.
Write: 1.5 kg
